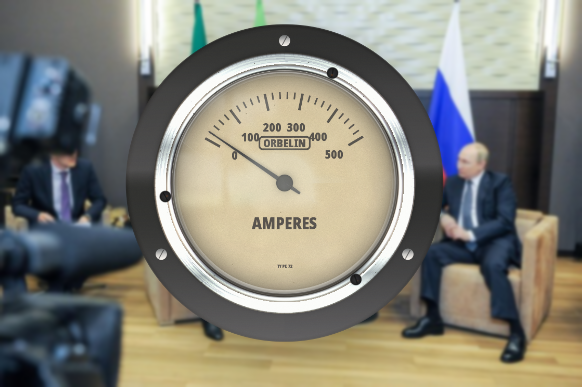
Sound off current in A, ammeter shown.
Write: 20 A
